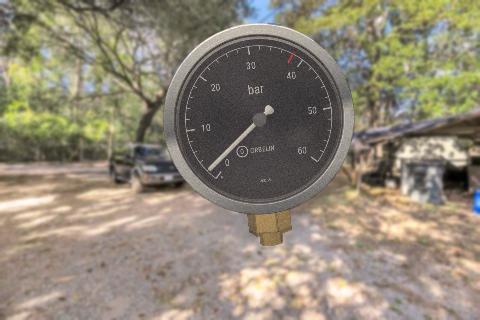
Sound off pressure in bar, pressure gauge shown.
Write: 2 bar
